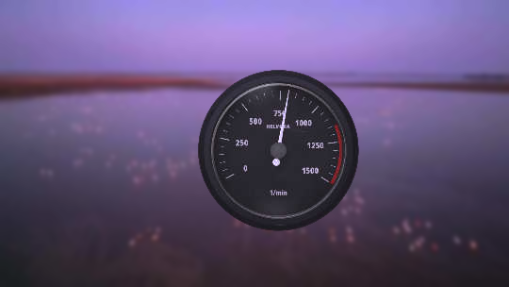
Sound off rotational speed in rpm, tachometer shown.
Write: 800 rpm
